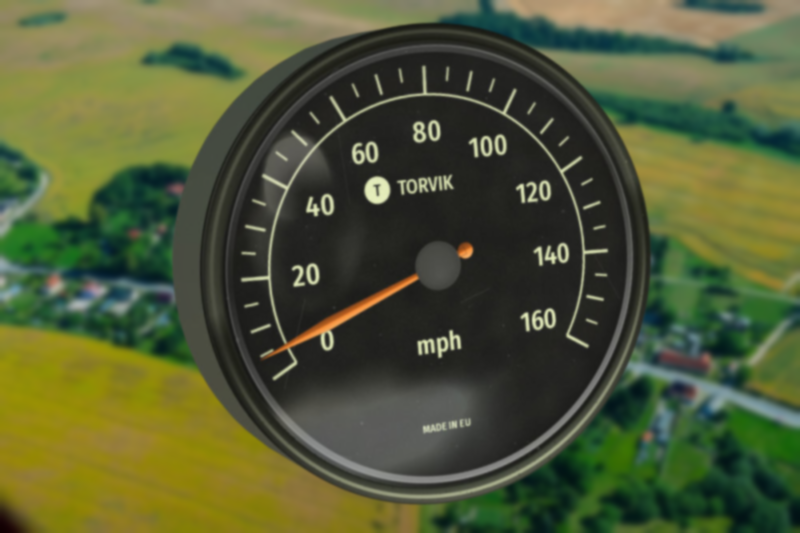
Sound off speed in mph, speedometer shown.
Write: 5 mph
